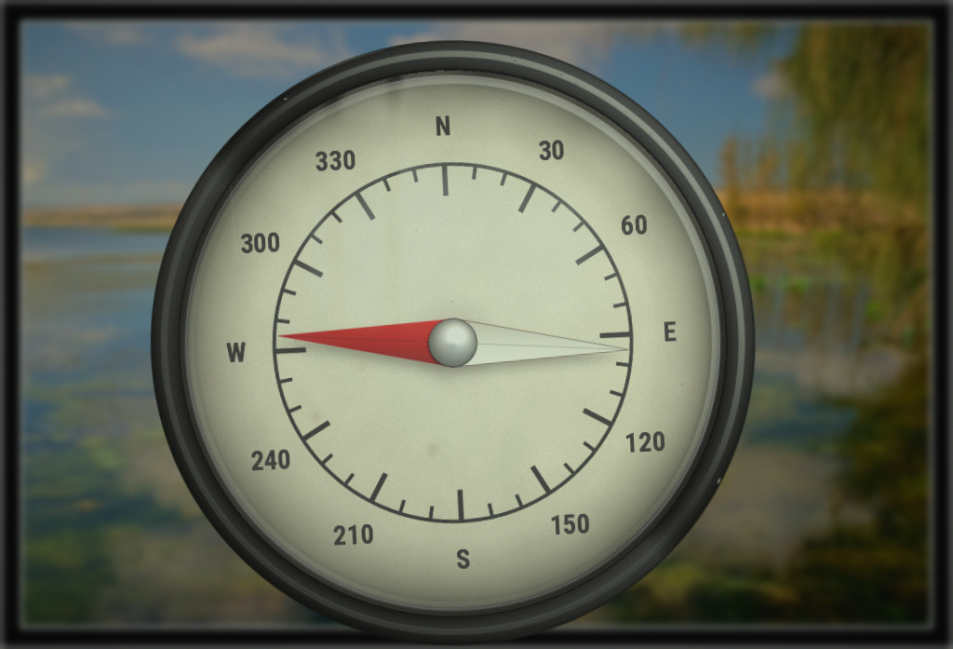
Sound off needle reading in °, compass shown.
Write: 275 °
